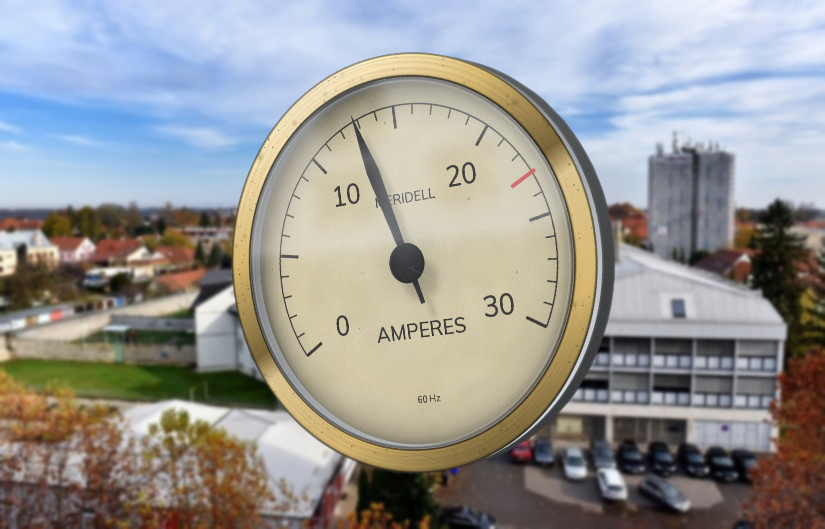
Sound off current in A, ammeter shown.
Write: 13 A
